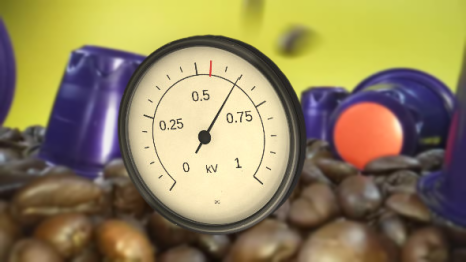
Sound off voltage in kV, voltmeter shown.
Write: 0.65 kV
